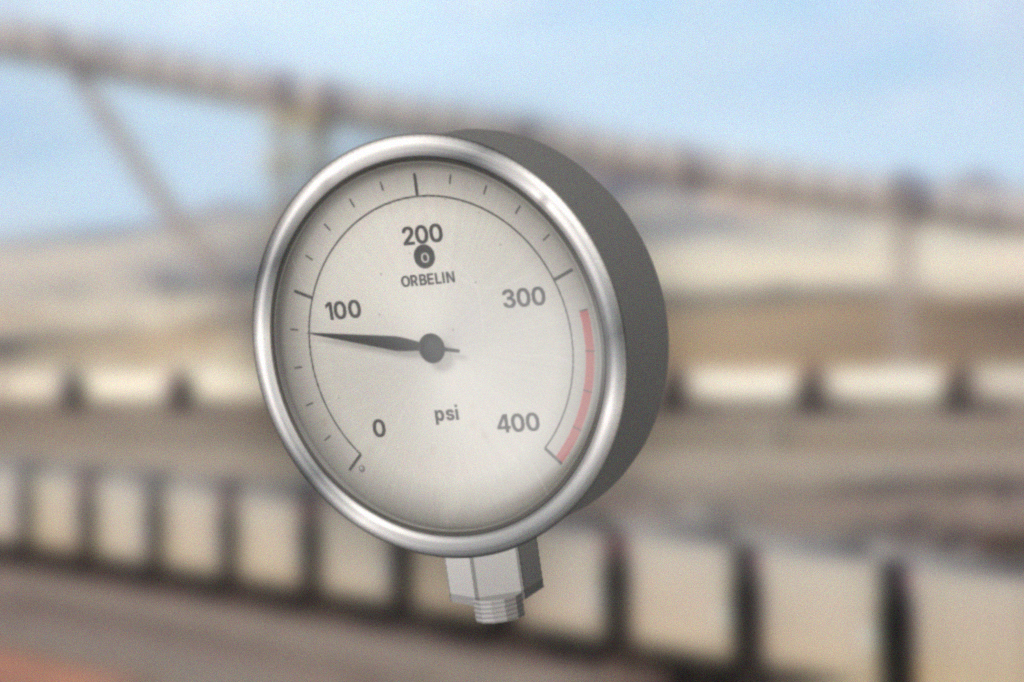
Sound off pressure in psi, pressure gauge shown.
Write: 80 psi
